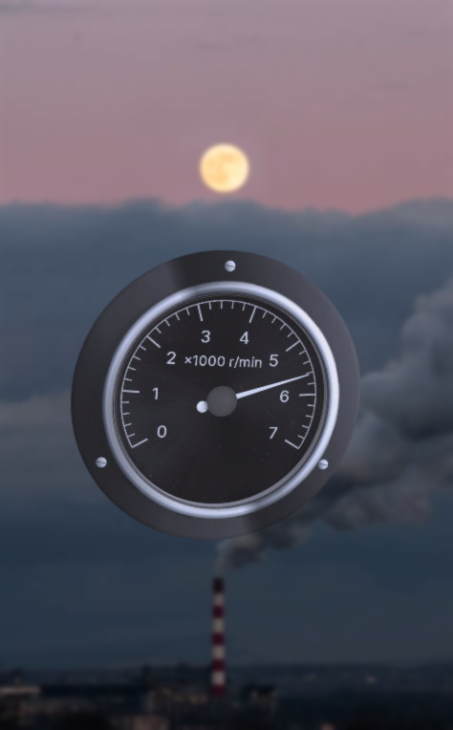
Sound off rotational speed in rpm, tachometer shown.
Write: 5600 rpm
